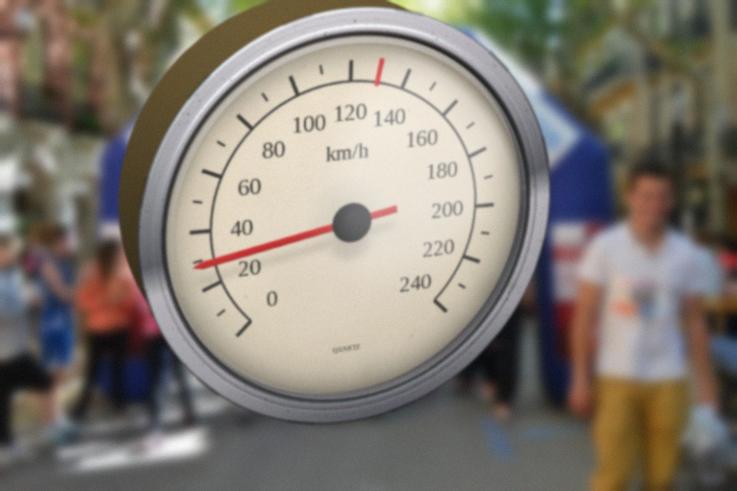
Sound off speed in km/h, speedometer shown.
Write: 30 km/h
